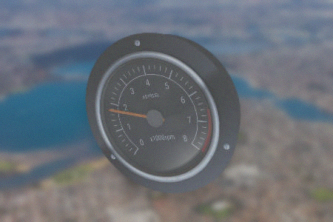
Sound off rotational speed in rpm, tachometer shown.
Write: 1800 rpm
